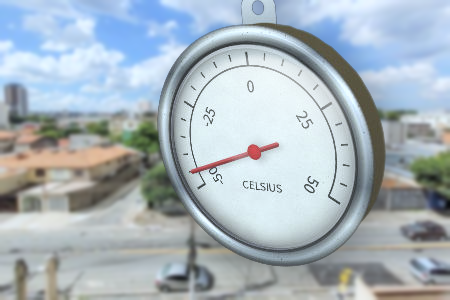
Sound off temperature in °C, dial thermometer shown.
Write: -45 °C
